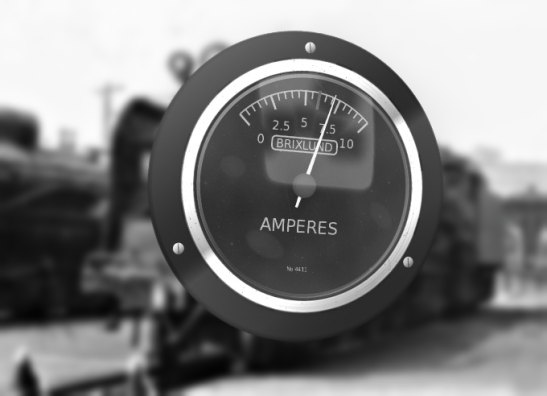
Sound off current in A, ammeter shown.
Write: 7 A
